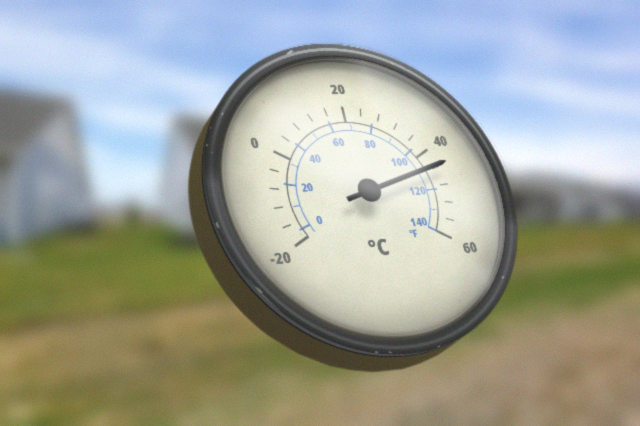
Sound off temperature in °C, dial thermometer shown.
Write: 44 °C
